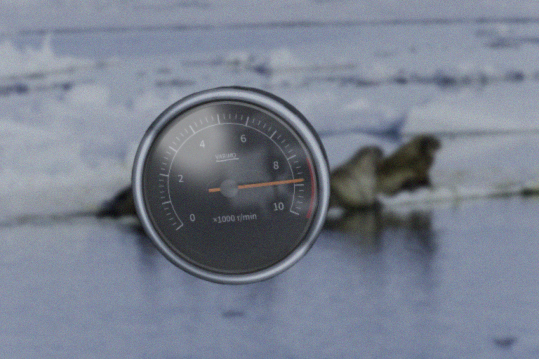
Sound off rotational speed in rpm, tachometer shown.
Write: 8800 rpm
